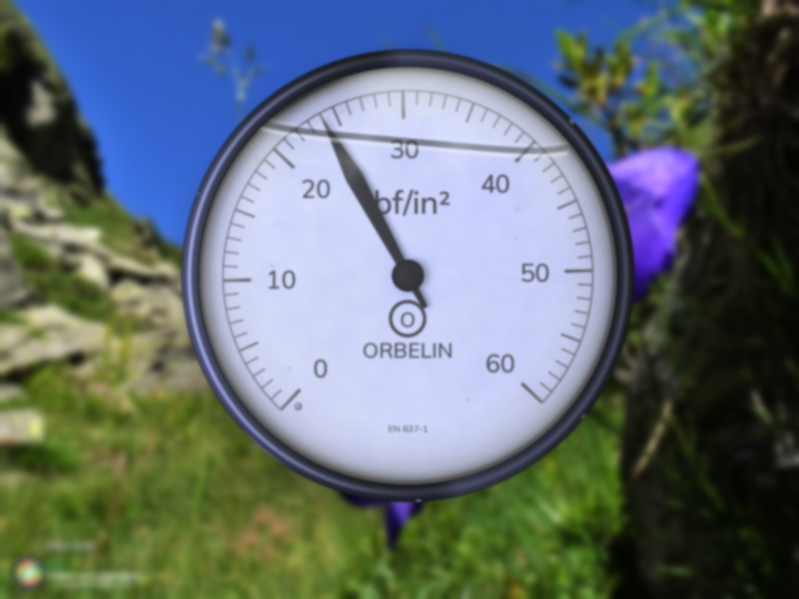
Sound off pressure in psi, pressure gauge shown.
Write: 24 psi
